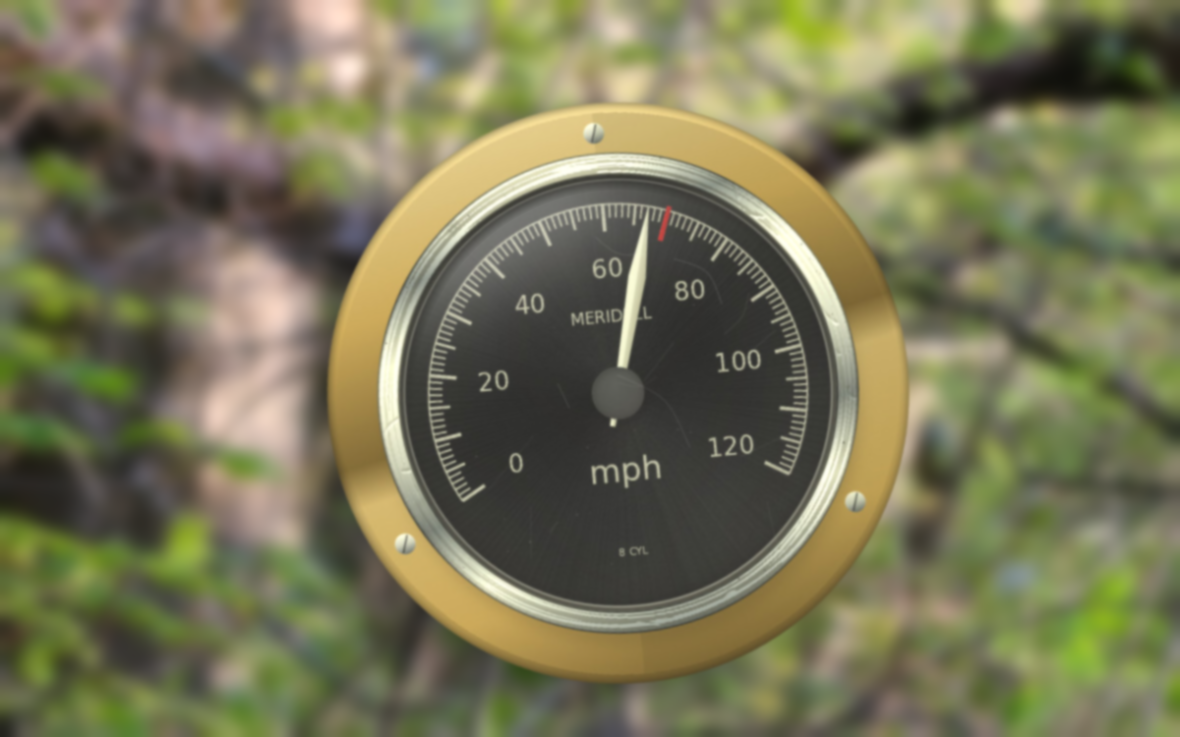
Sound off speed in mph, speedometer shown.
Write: 67 mph
